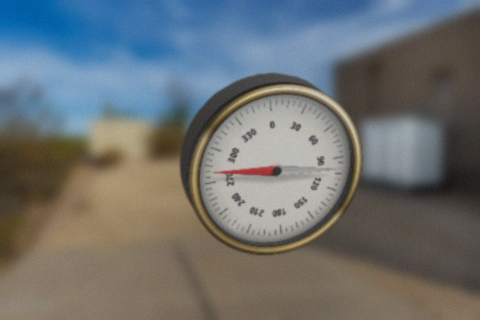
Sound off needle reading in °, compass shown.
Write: 280 °
